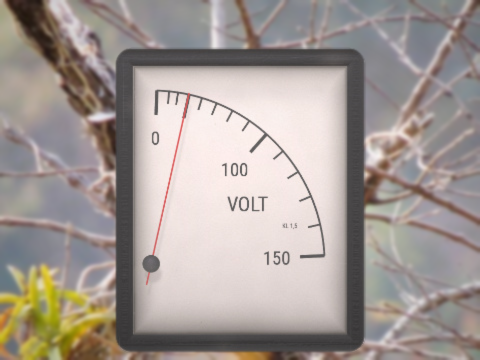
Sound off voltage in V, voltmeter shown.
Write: 50 V
